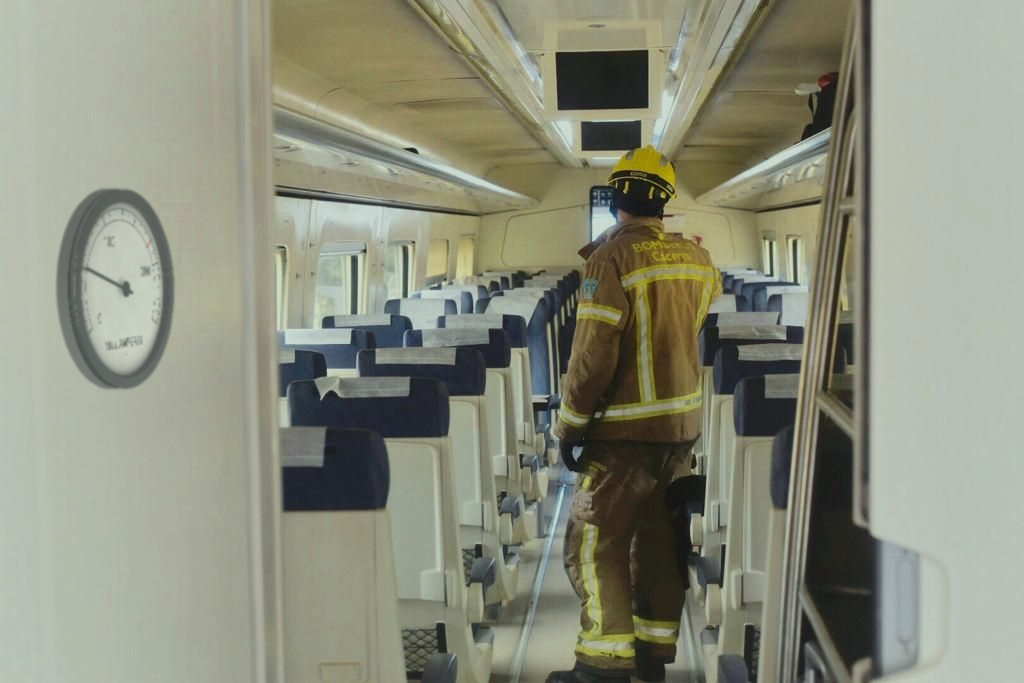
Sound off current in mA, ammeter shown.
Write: 50 mA
